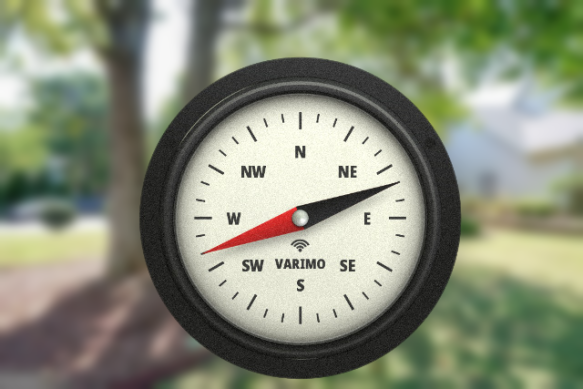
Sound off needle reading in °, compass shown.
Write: 250 °
